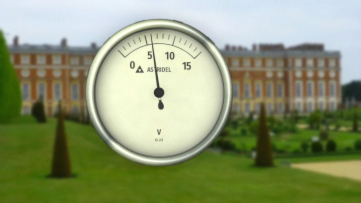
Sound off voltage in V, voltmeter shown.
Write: 6 V
